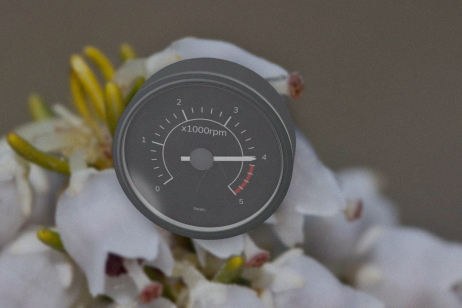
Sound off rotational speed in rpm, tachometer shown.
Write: 4000 rpm
